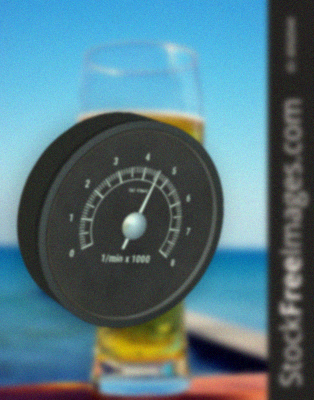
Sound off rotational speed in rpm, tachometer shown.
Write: 4500 rpm
